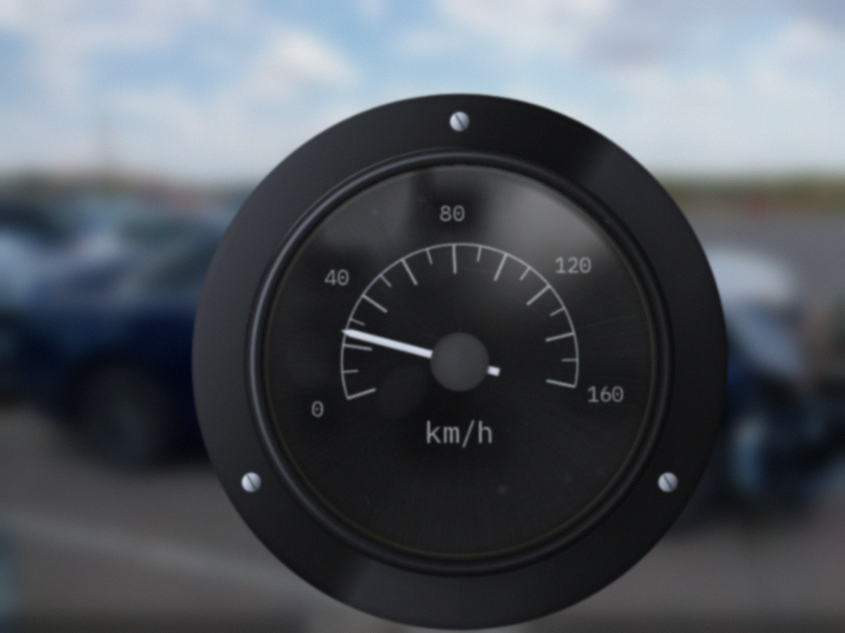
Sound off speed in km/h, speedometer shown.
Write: 25 km/h
